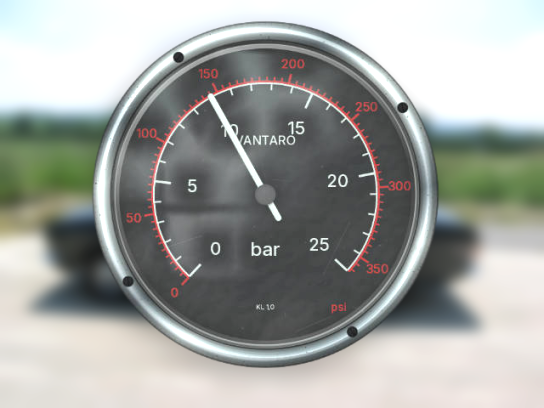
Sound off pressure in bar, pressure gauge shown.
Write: 10 bar
